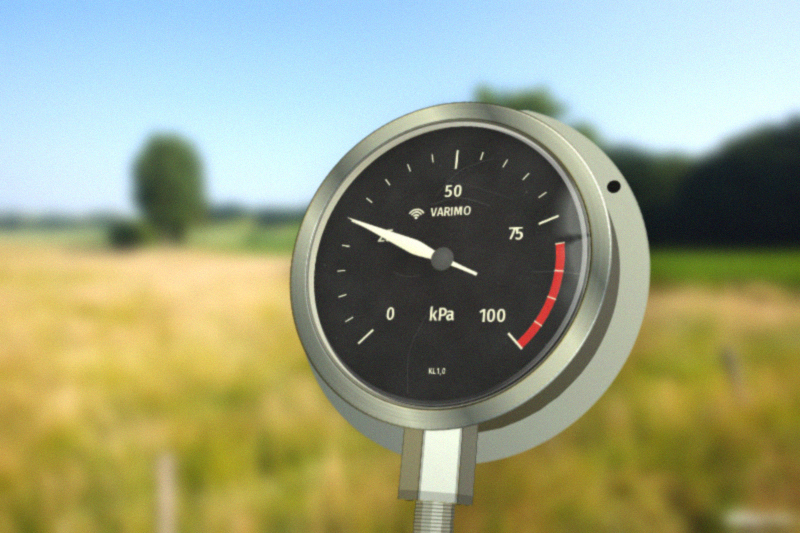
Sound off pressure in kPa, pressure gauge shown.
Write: 25 kPa
